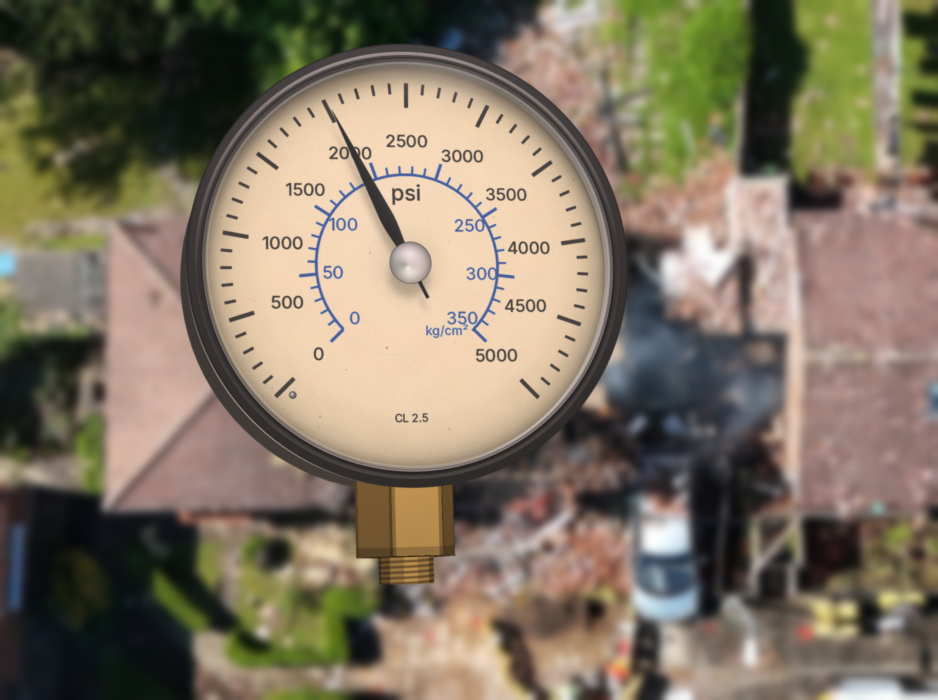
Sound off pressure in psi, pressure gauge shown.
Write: 2000 psi
